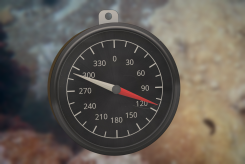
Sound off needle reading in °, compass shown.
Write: 112.5 °
